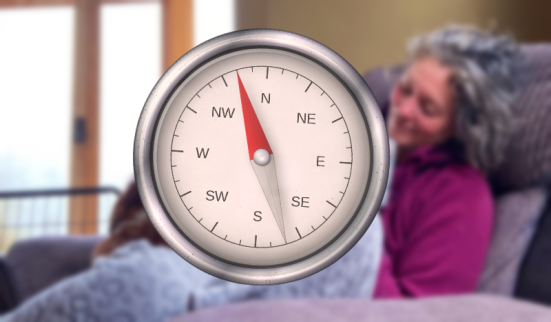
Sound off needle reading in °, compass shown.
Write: 340 °
